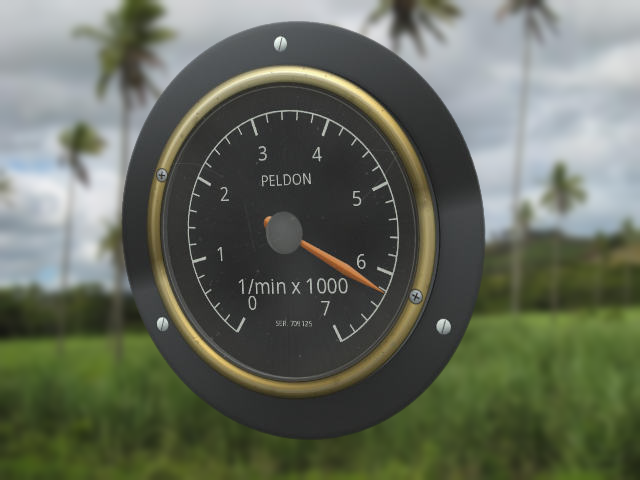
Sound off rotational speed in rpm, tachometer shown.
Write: 6200 rpm
